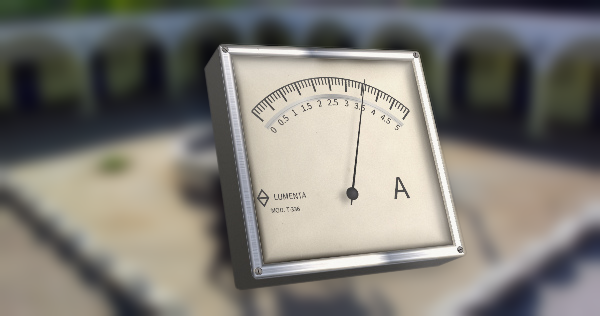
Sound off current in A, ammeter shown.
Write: 3.5 A
